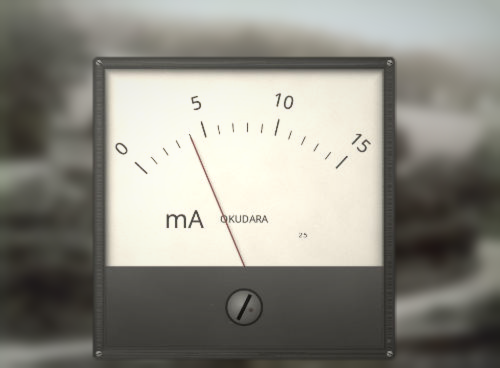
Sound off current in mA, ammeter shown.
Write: 4 mA
